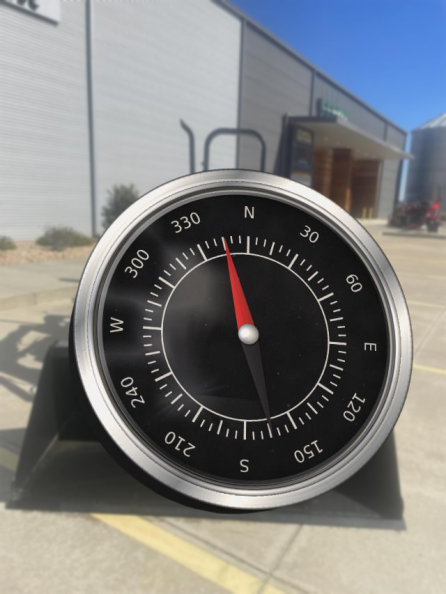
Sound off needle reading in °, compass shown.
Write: 345 °
